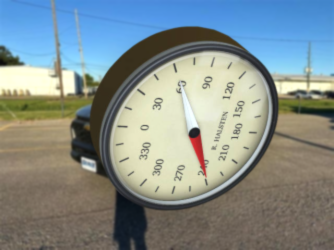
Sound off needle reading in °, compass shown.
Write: 240 °
